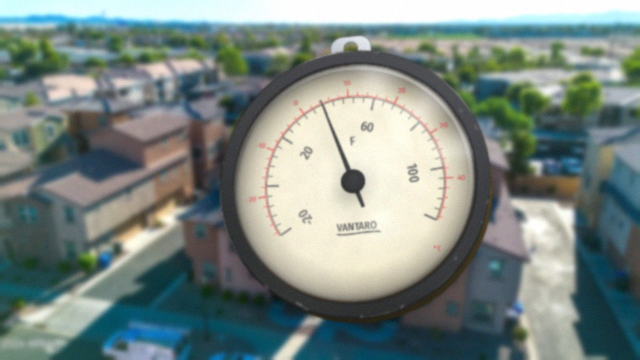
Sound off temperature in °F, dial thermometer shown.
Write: 40 °F
